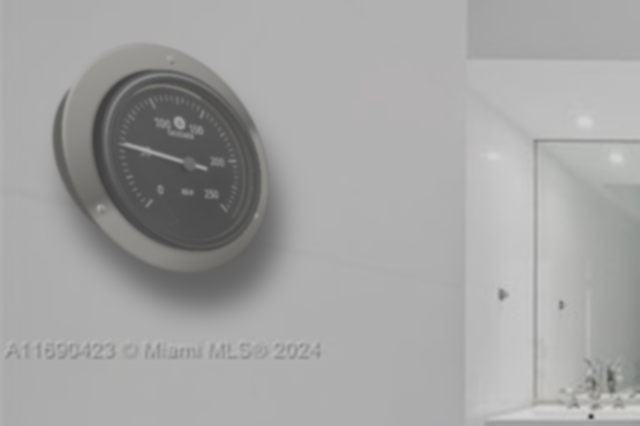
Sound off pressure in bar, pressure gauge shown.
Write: 50 bar
